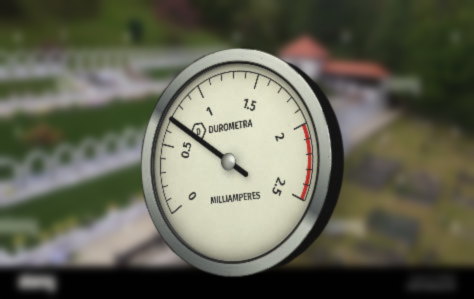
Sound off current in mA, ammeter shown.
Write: 0.7 mA
